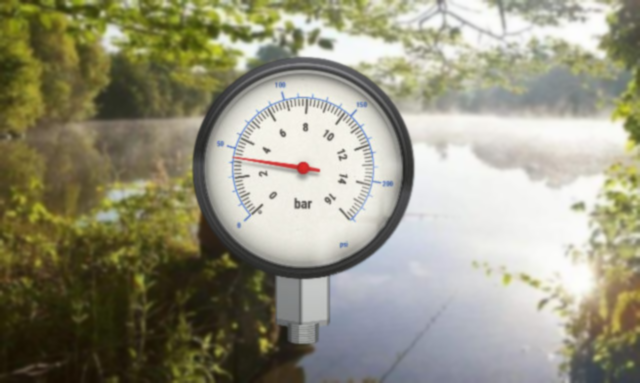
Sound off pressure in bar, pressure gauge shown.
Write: 3 bar
